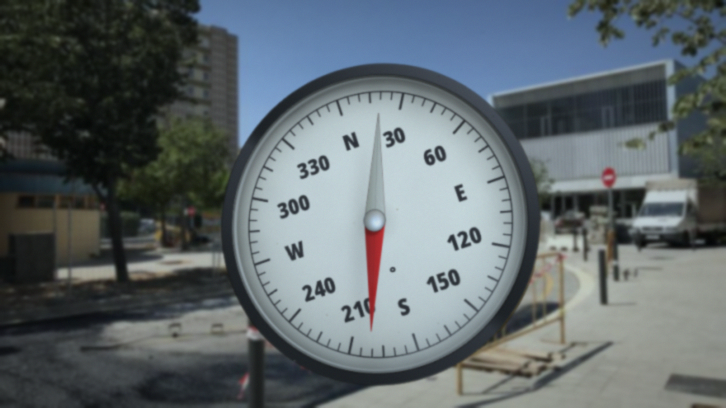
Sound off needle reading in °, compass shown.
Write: 200 °
